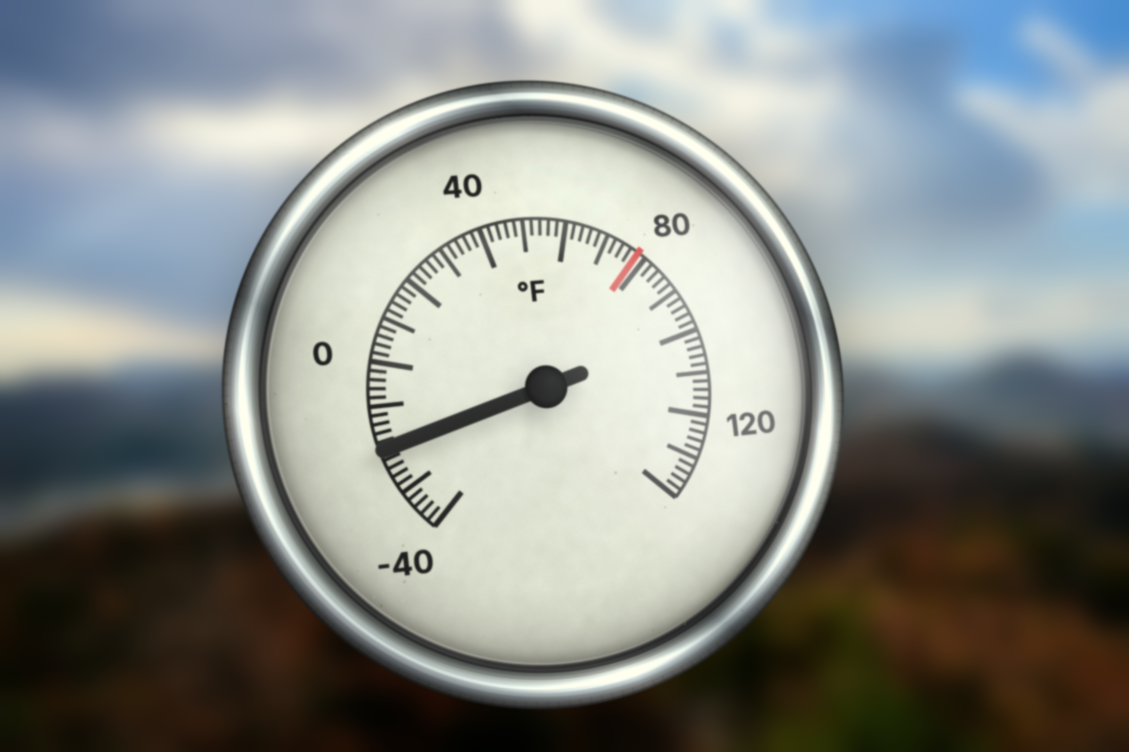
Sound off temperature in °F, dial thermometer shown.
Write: -20 °F
